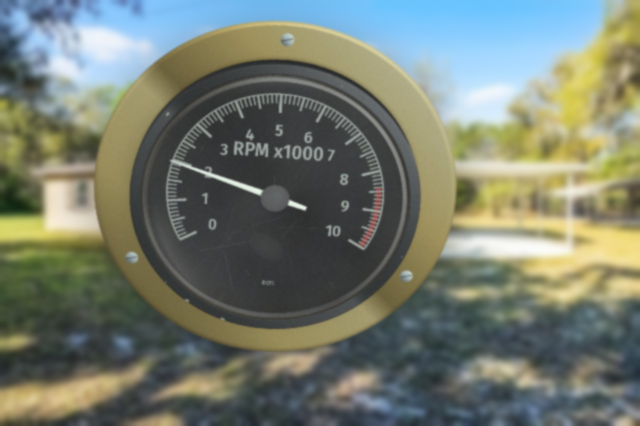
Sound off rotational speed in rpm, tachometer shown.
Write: 2000 rpm
